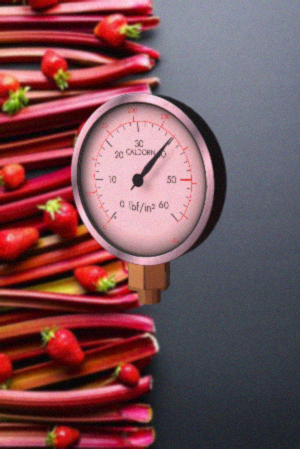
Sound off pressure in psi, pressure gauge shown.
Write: 40 psi
